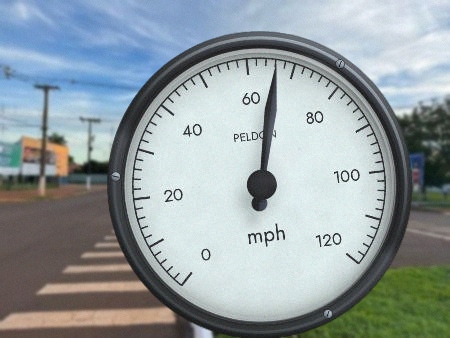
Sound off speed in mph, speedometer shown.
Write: 66 mph
